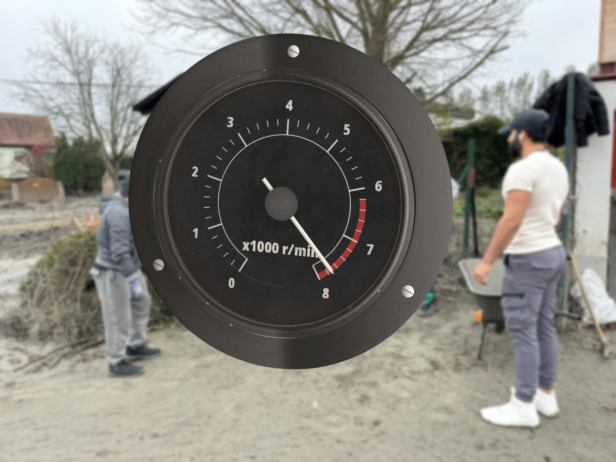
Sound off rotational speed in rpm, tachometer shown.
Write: 7700 rpm
